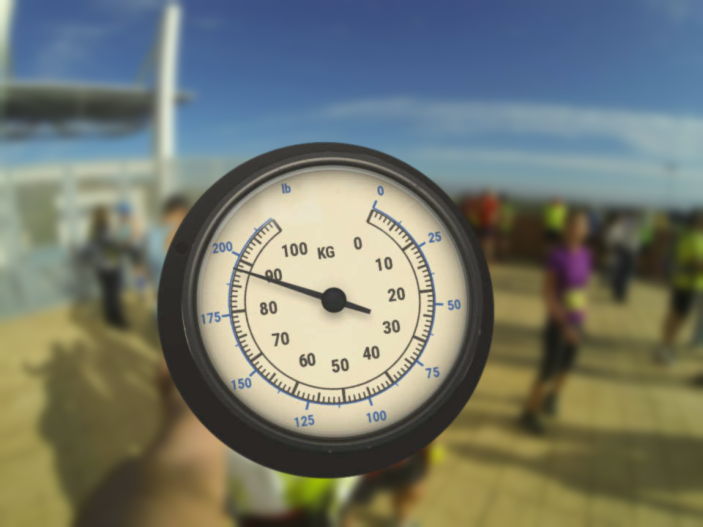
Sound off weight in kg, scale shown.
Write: 88 kg
